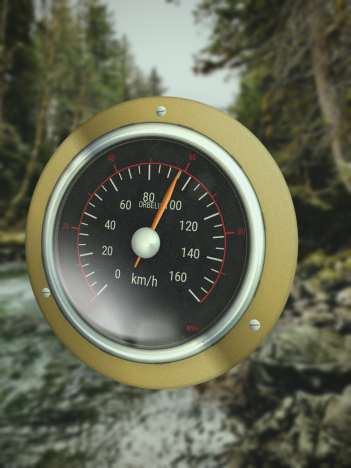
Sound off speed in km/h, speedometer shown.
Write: 95 km/h
